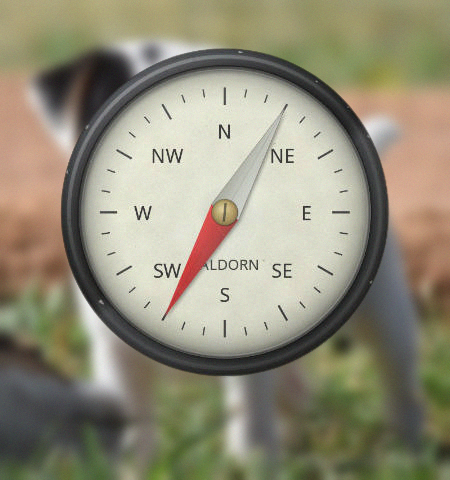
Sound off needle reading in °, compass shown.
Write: 210 °
